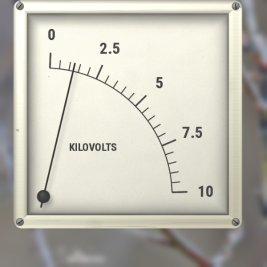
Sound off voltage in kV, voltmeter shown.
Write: 1.25 kV
